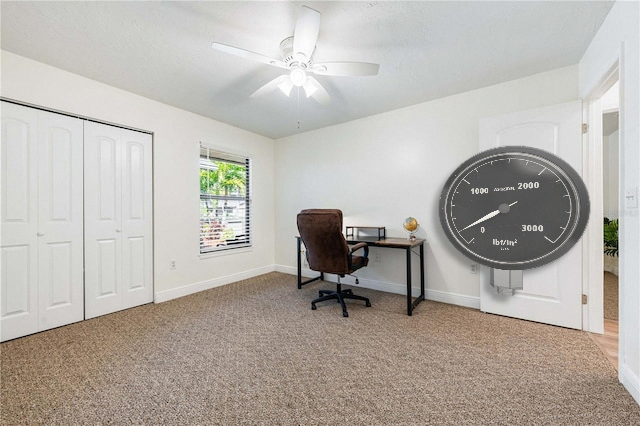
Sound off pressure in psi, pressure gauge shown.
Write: 200 psi
